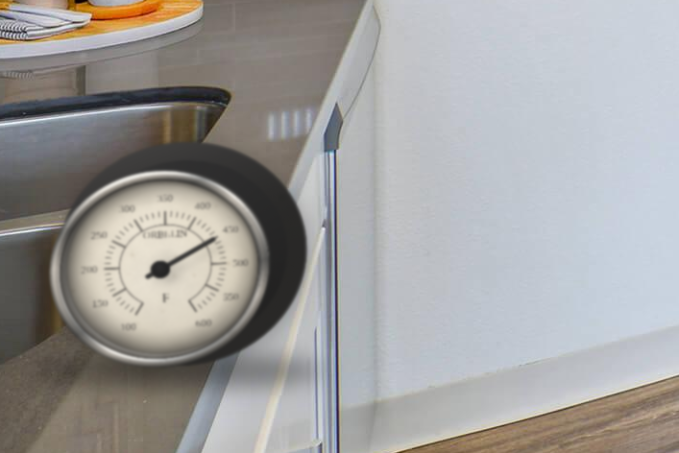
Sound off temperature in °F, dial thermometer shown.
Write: 450 °F
